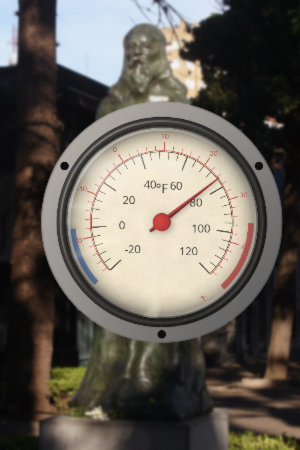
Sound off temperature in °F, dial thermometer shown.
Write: 76 °F
